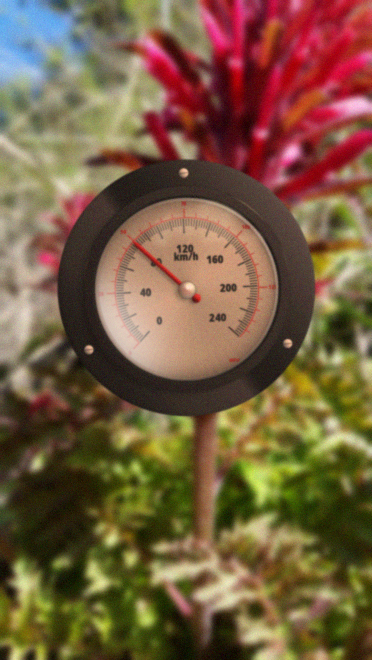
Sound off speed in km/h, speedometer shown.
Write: 80 km/h
